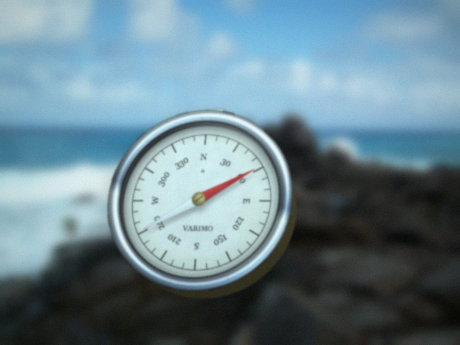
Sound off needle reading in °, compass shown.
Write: 60 °
